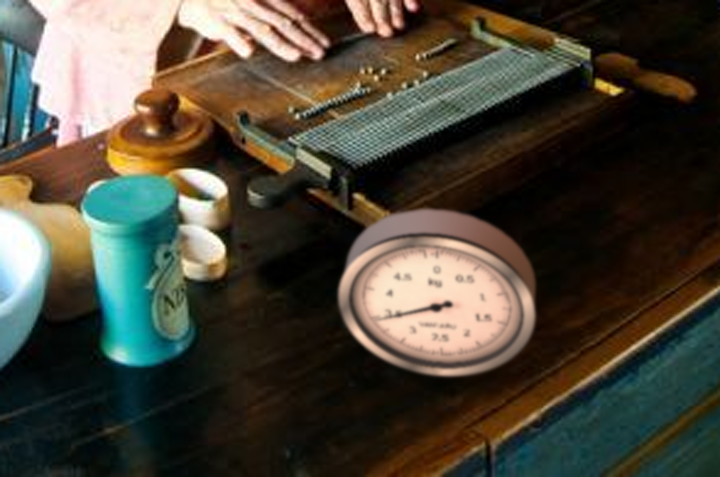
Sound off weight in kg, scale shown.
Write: 3.5 kg
